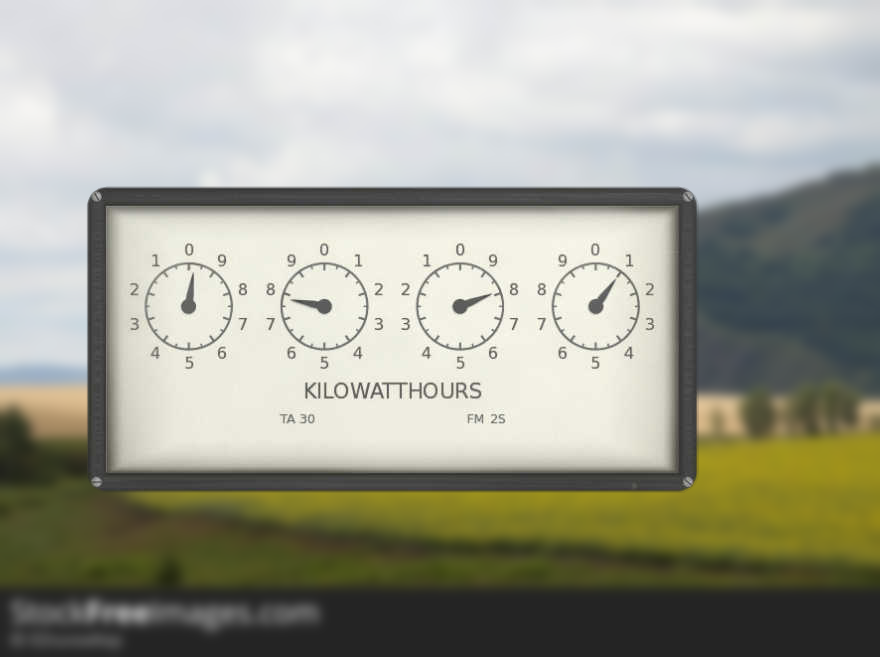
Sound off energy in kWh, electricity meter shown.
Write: 9781 kWh
